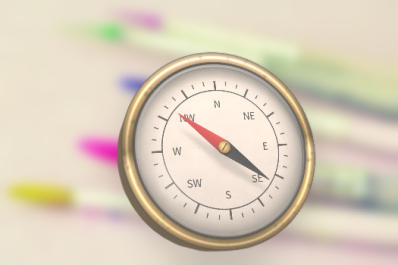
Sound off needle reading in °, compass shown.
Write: 310 °
